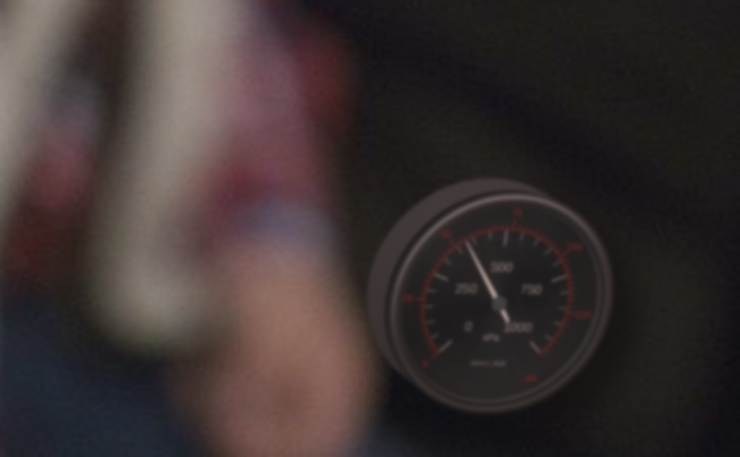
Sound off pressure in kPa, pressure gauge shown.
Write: 375 kPa
